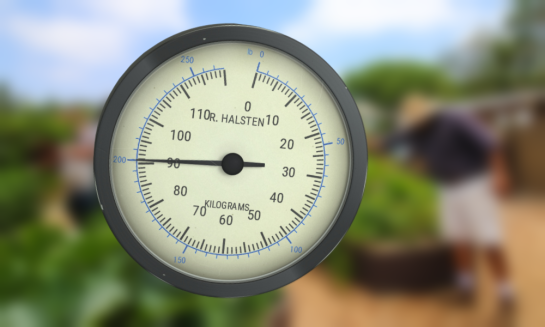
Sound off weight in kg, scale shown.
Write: 91 kg
